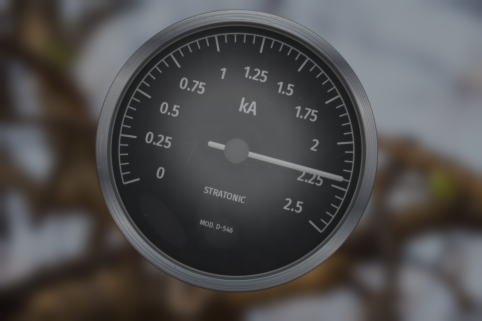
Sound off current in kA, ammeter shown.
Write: 2.2 kA
